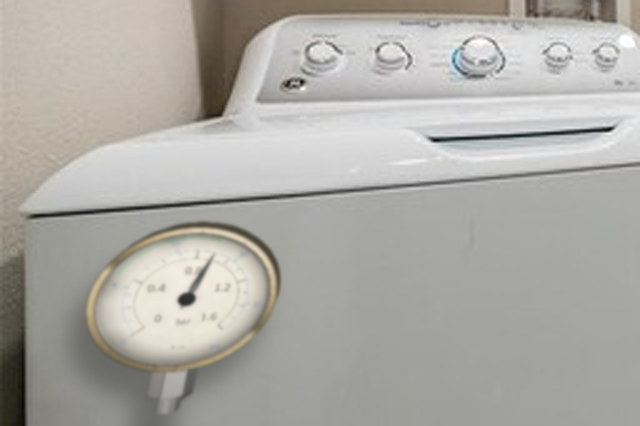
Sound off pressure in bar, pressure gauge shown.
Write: 0.9 bar
